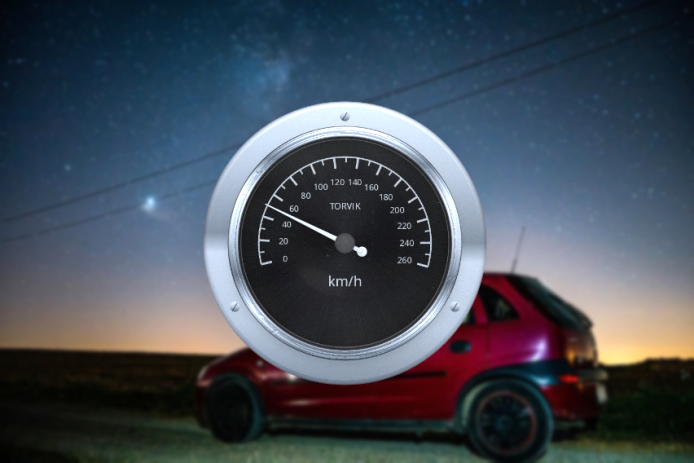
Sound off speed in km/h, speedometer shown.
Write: 50 km/h
